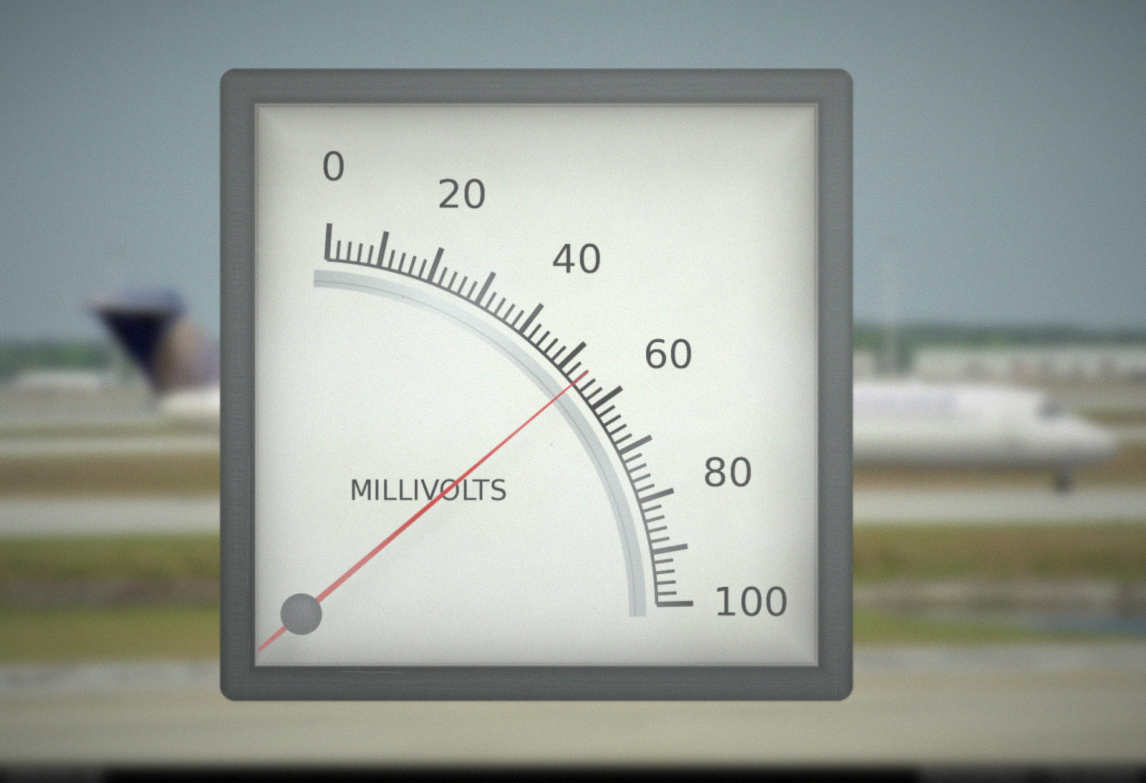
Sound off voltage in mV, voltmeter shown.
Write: 54 mV
